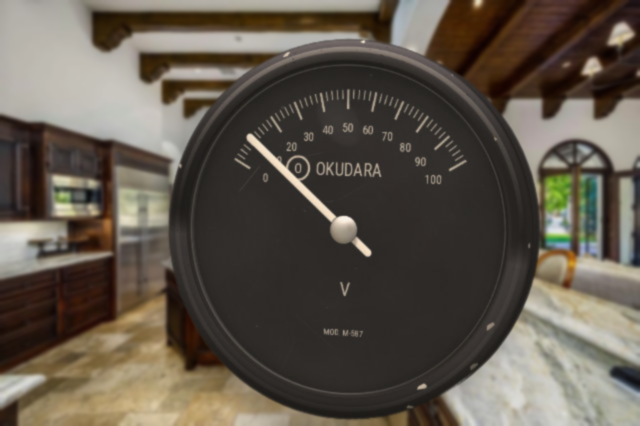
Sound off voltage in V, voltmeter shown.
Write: 10 V
